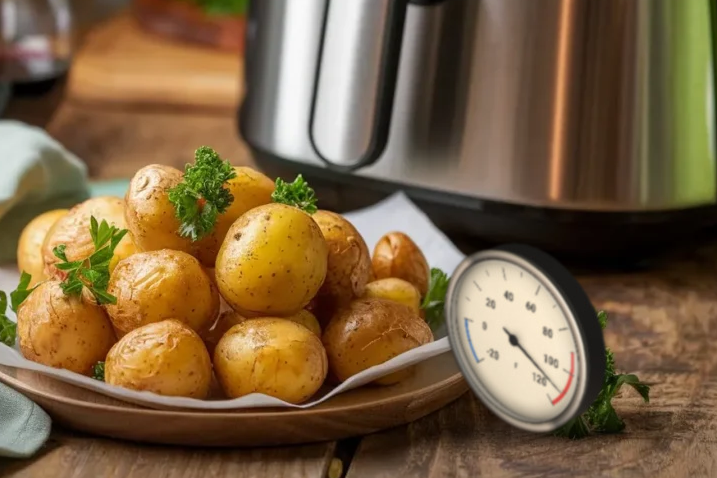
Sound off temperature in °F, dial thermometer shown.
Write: 110 °F
